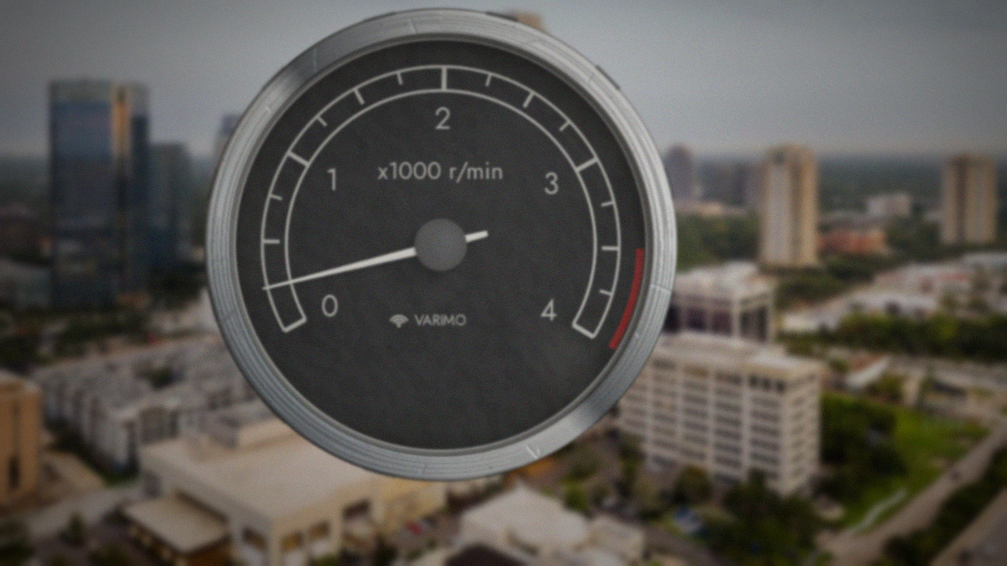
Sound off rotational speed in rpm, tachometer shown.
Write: 250 rpm
